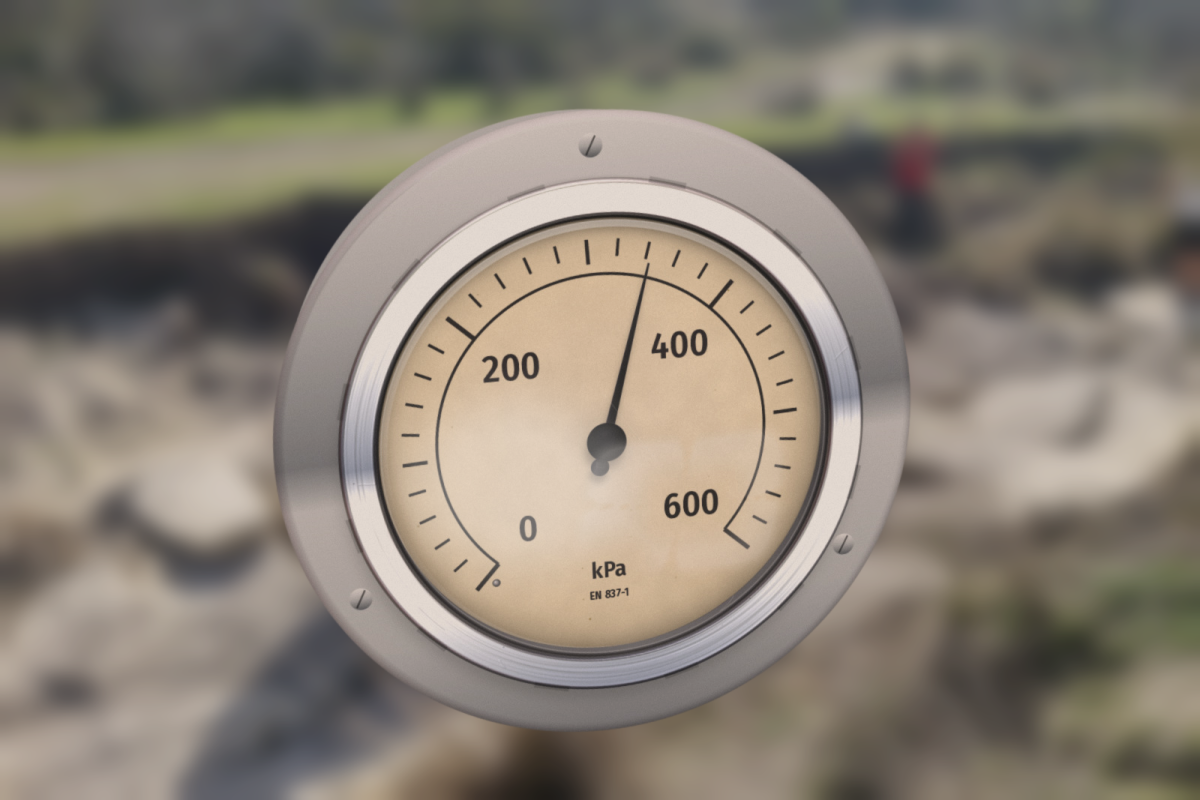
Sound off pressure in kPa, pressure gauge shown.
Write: 340 kPa
